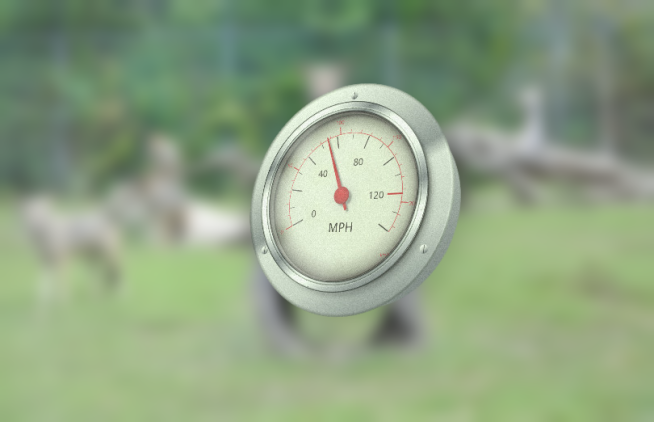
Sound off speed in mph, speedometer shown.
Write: 55 mph
